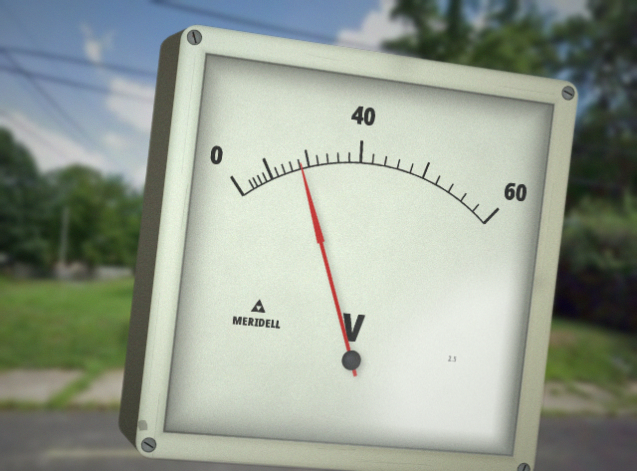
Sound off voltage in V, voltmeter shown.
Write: 28 V
